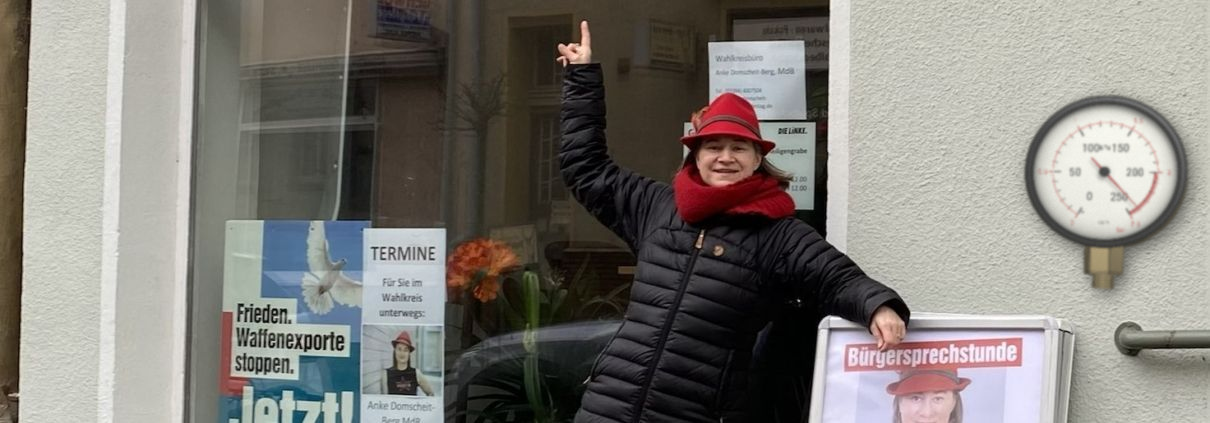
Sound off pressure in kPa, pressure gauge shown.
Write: 240 kPa
